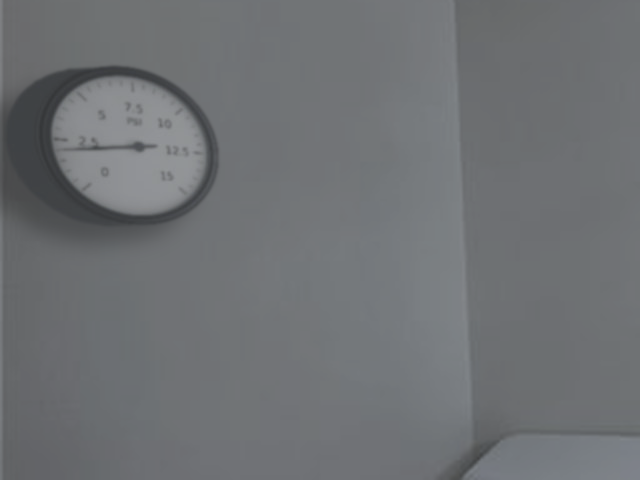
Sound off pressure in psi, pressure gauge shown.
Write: 2 psi
